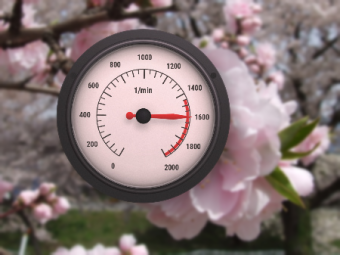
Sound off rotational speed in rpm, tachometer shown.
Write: 1600 rpm
